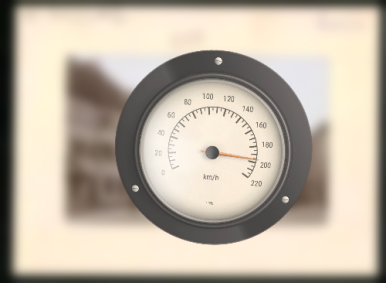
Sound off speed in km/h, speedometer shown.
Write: 195 km/h
